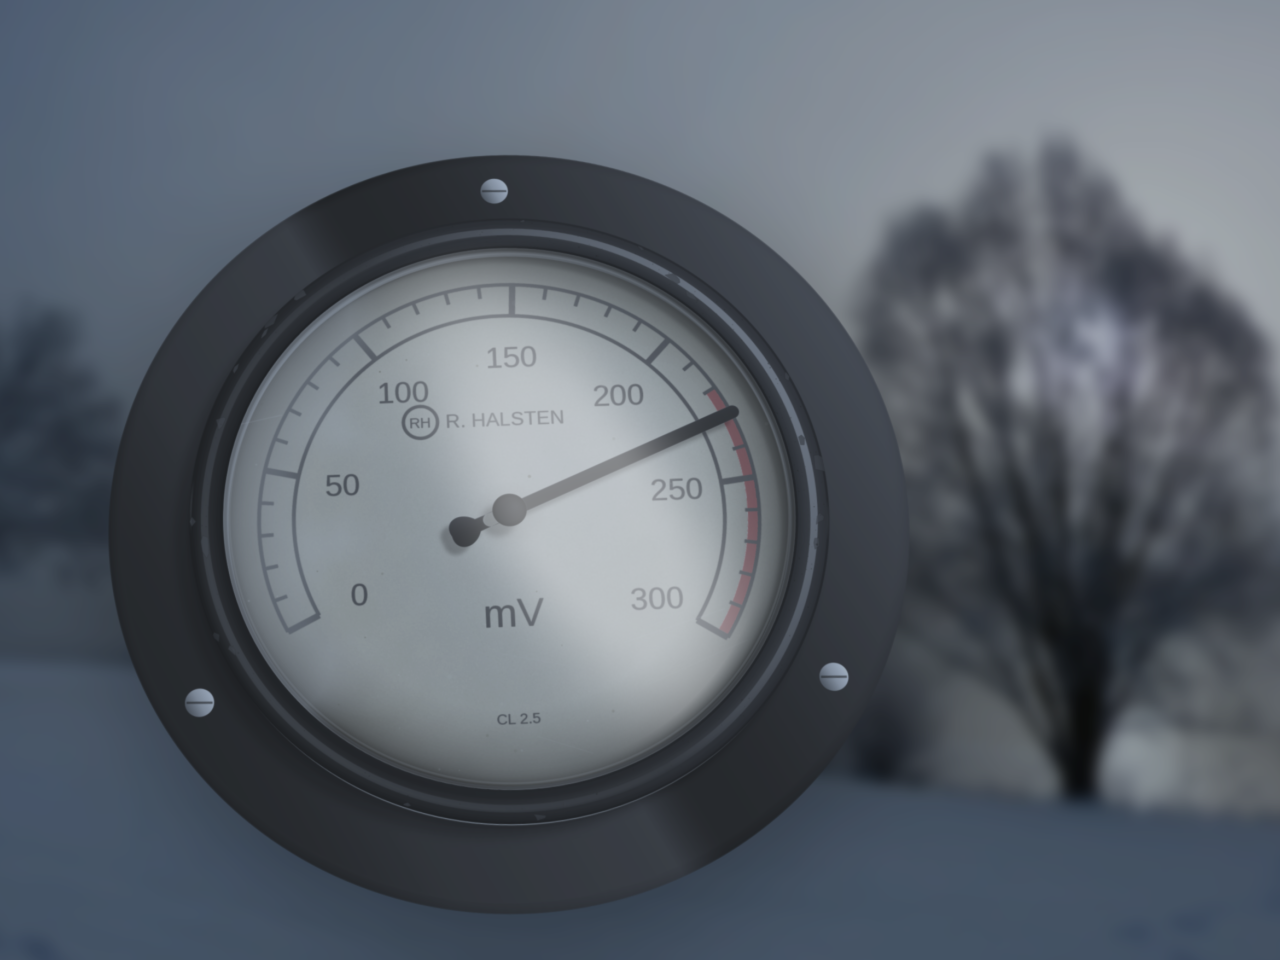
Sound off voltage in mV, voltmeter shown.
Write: 230 mV
